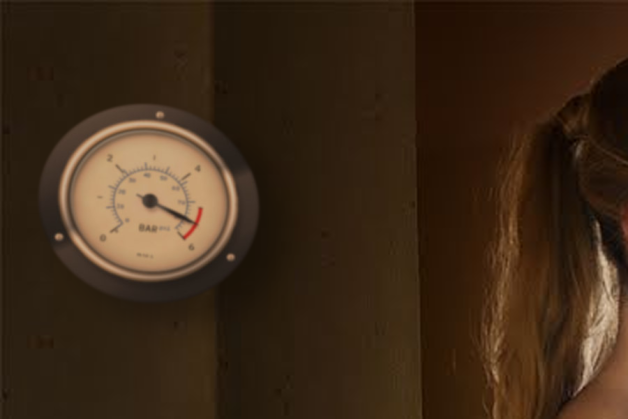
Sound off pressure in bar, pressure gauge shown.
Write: 5.5 bar
